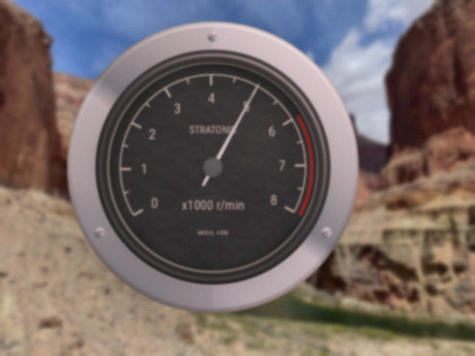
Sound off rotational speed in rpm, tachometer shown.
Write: 5000 rpm
